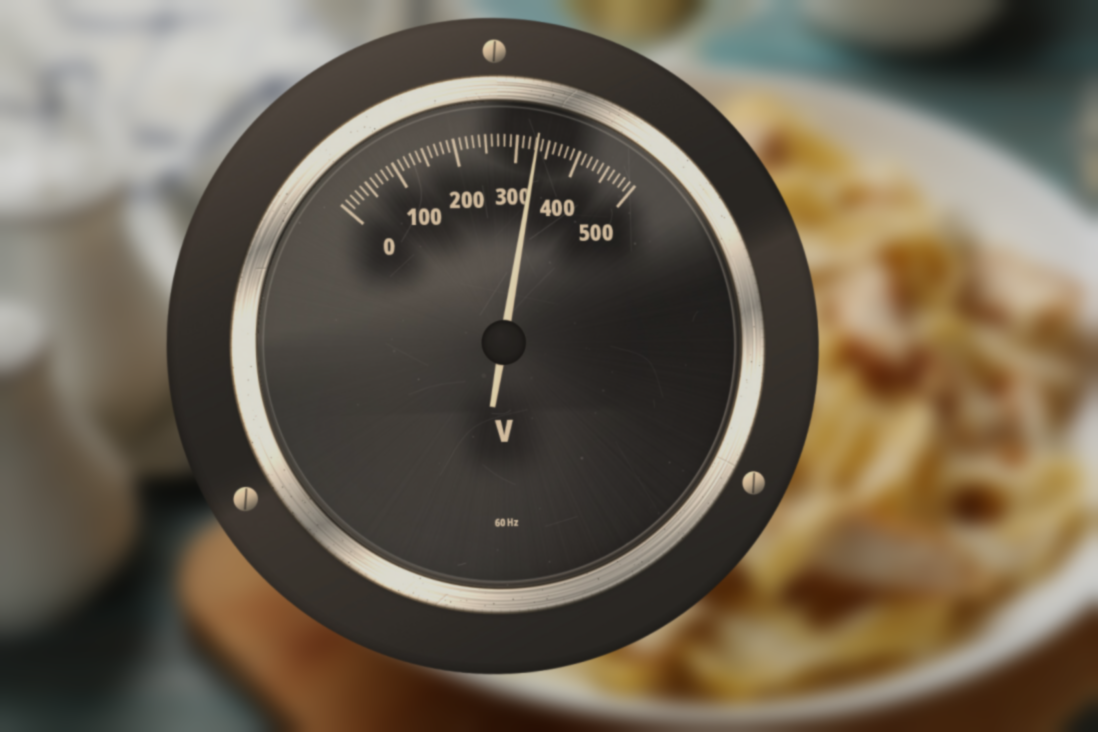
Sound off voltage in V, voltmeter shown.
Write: 330 V
